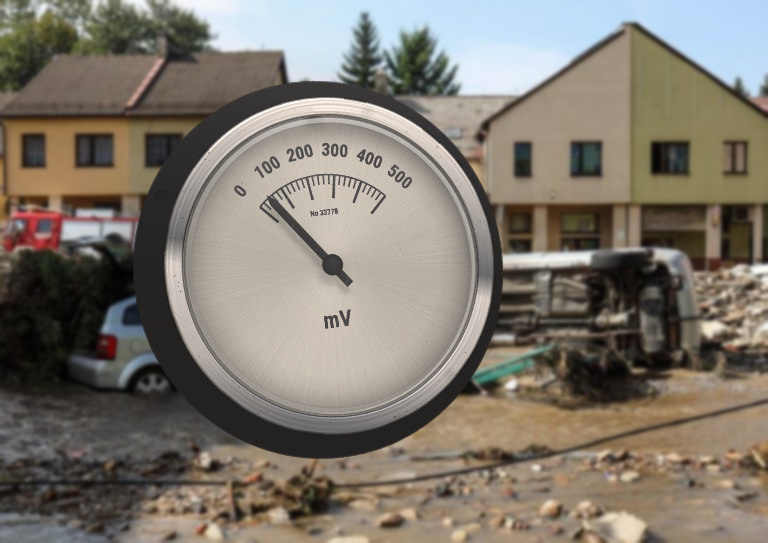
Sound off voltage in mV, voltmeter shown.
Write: 40 mV
